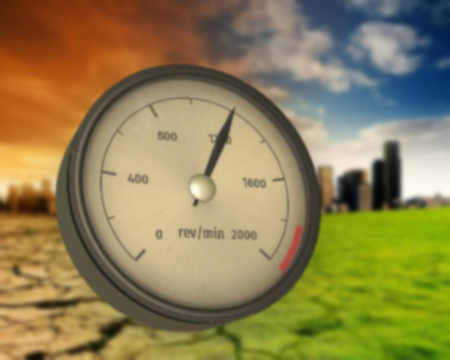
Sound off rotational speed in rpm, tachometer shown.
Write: 1200 rpm
